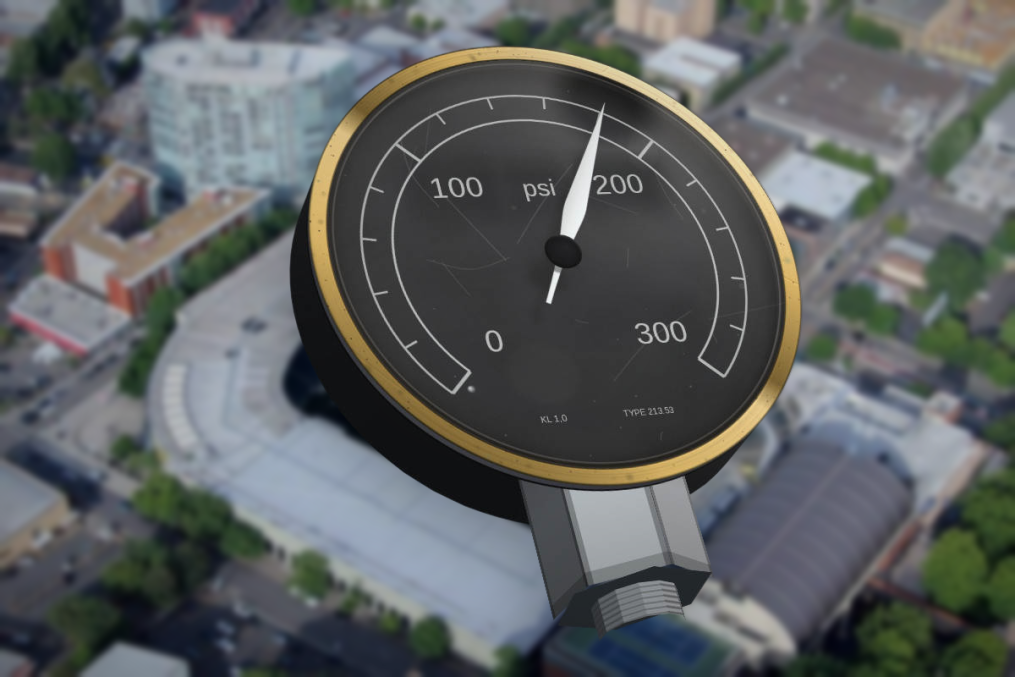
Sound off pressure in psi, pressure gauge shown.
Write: 180 psi
